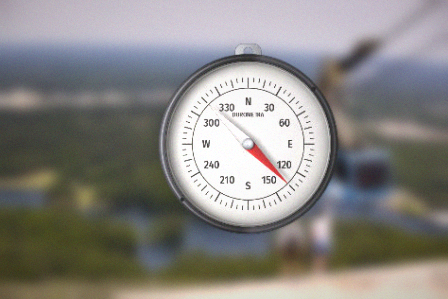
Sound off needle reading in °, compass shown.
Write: 135 °
